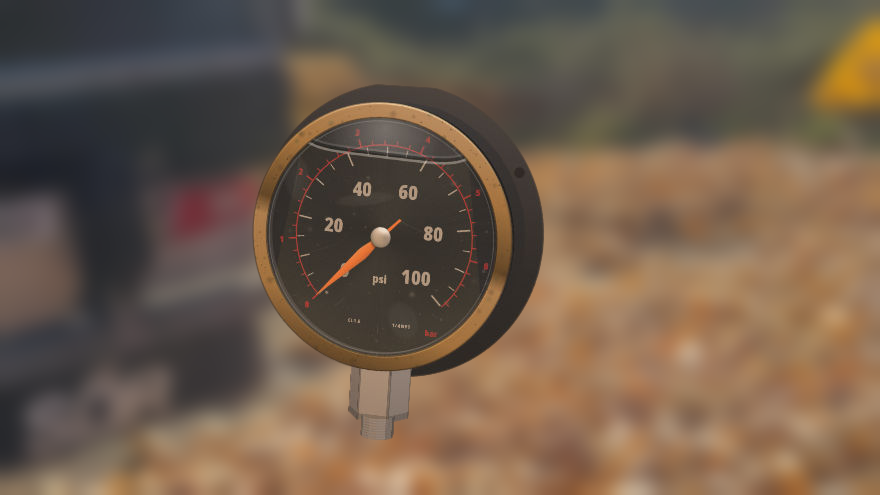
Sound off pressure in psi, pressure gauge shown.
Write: 0 psi
